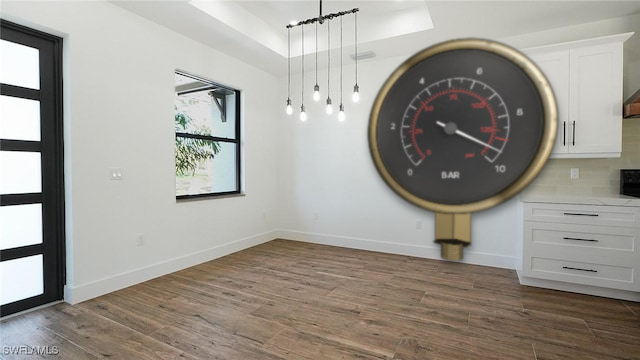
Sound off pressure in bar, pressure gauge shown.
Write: 9.5 bar
